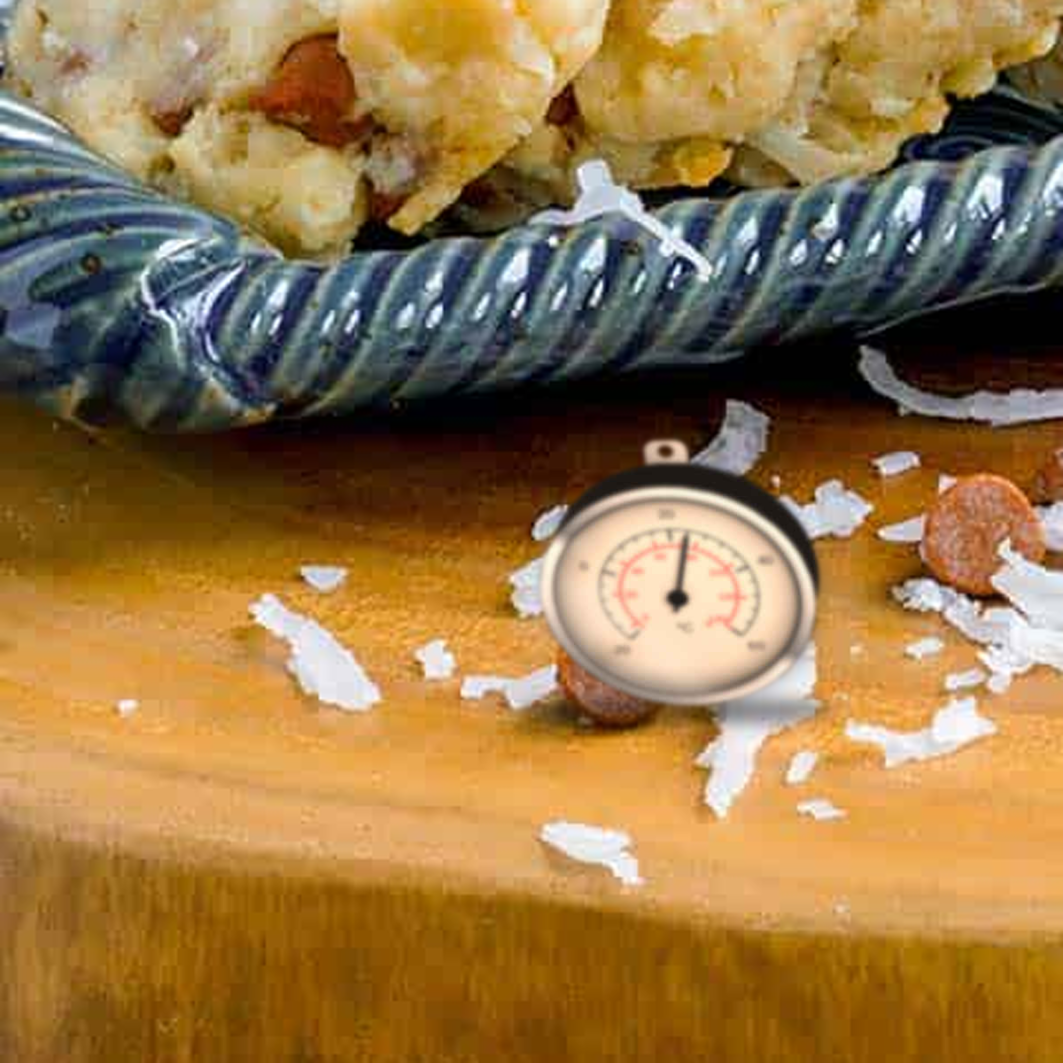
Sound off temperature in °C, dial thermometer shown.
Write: 24 °C
